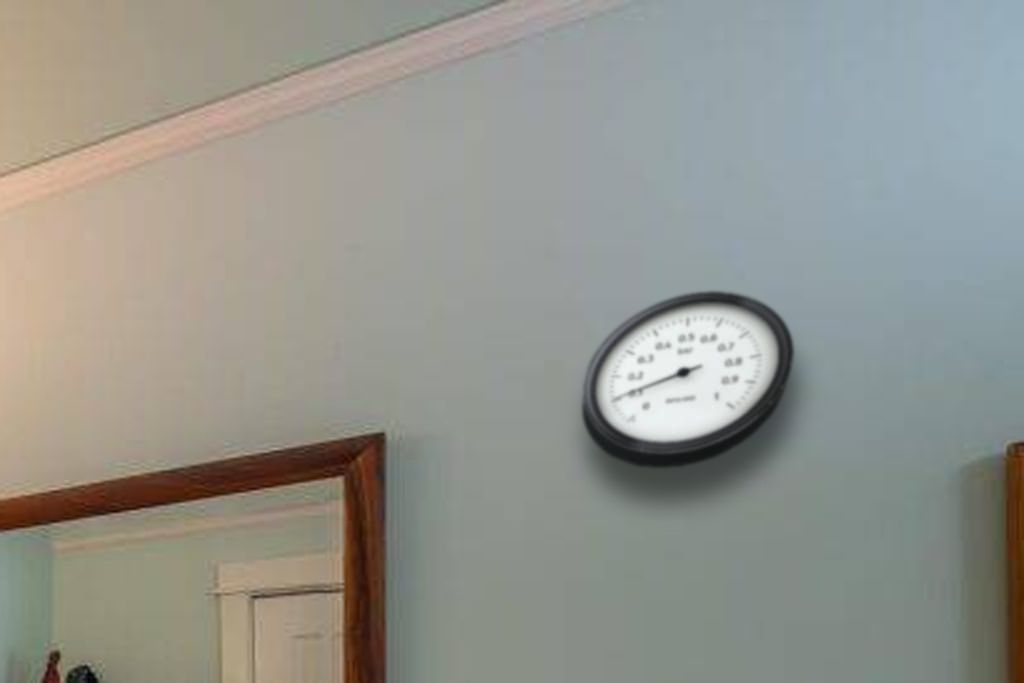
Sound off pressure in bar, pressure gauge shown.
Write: 0.1 bar
